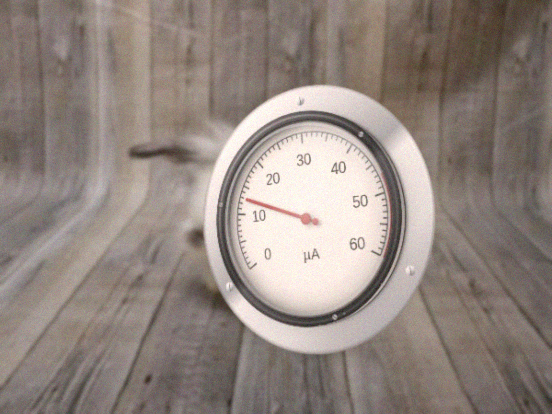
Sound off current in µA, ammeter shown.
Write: 13 µA
